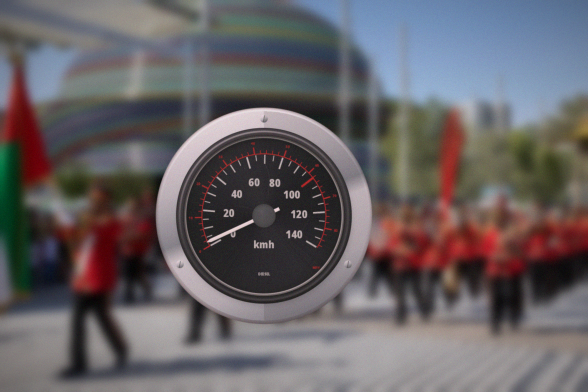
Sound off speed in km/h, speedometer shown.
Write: 2.5 km/h
